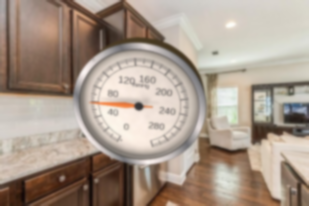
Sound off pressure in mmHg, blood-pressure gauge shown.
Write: 60 mmHg
